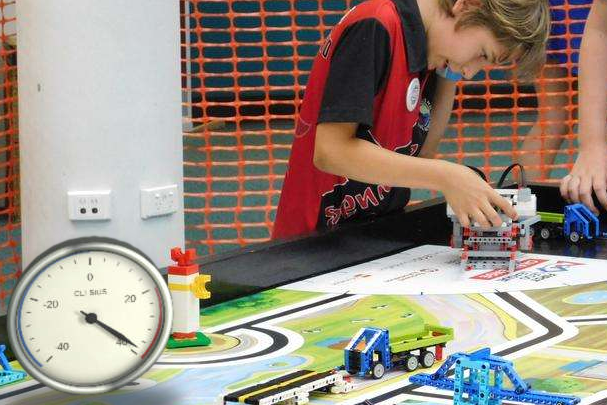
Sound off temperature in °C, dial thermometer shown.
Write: 38 °C
